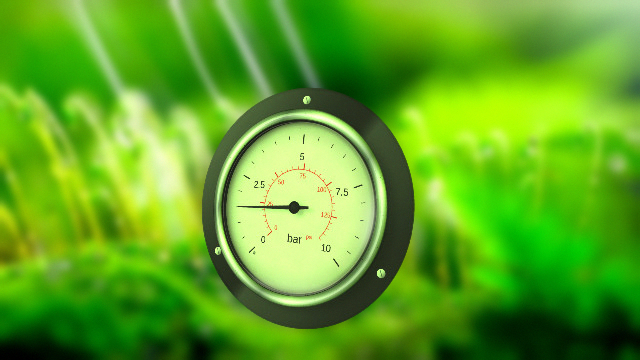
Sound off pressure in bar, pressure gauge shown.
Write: 1.5 bar
